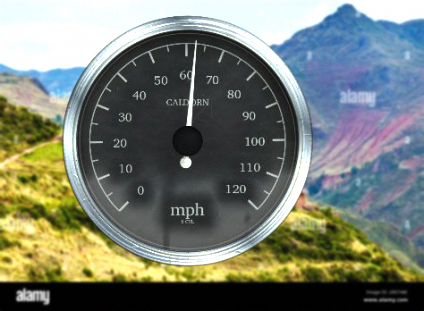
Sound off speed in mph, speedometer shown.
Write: 62.5 mph
